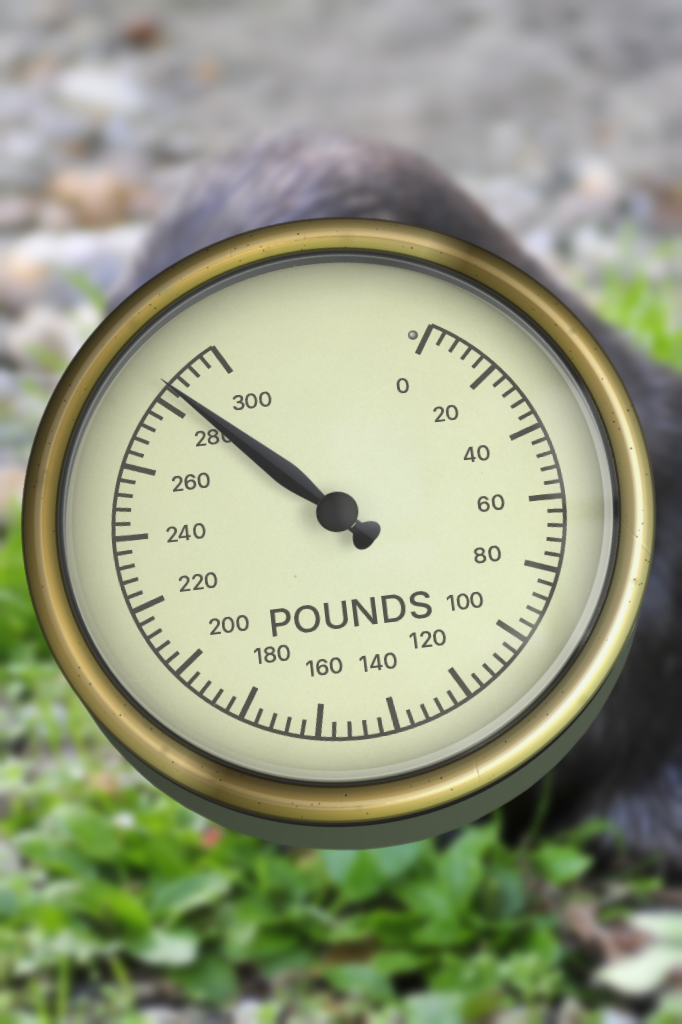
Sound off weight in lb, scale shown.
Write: 284 lb
